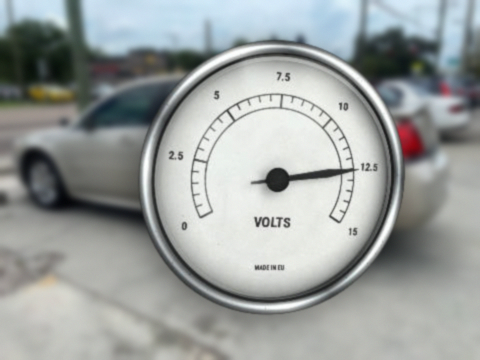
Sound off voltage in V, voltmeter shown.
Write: 12.5 V
